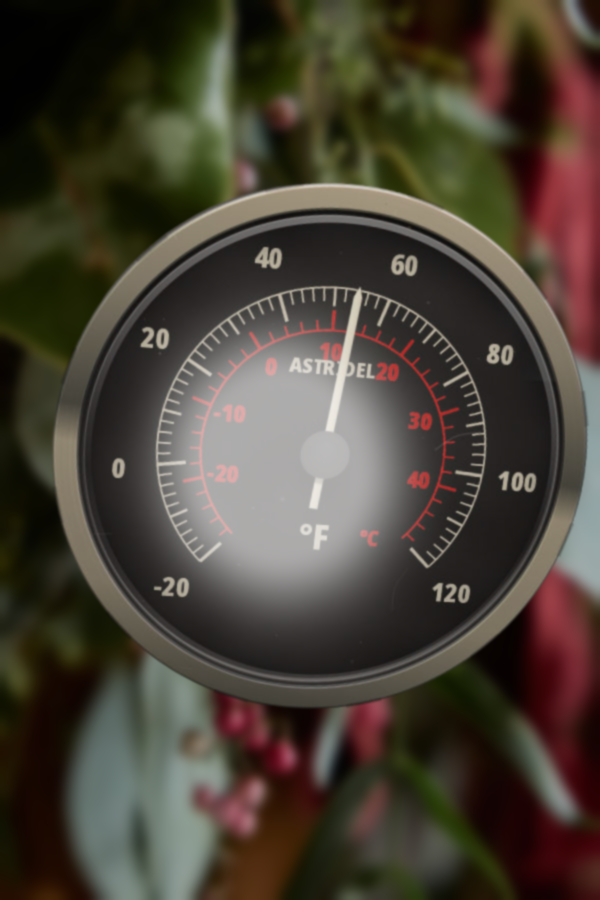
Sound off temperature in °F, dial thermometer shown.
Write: 54 °F
